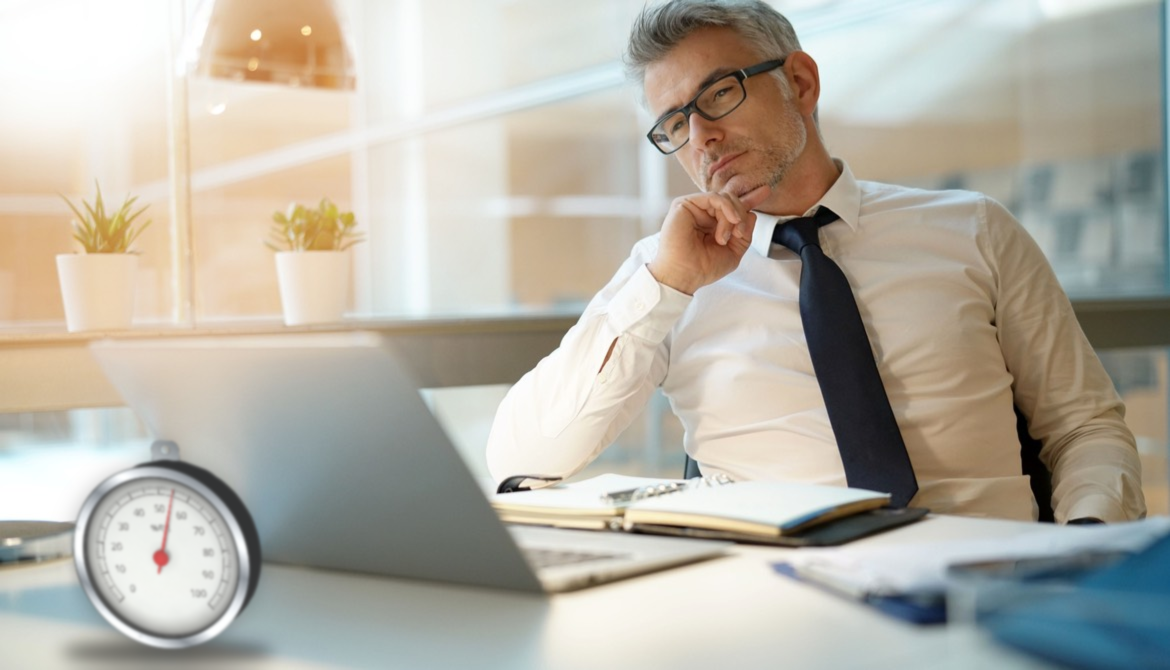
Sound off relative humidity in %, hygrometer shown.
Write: 55 %
